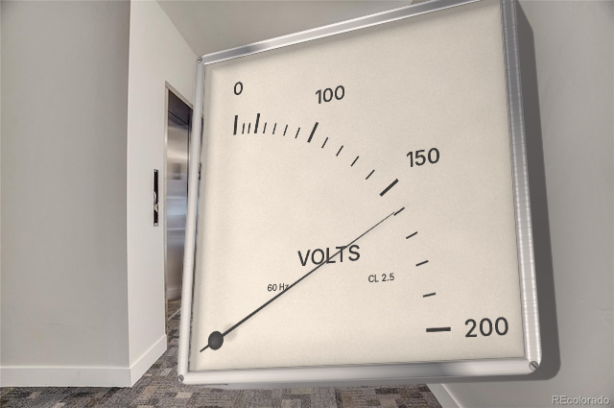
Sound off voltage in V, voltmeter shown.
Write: 160 V
